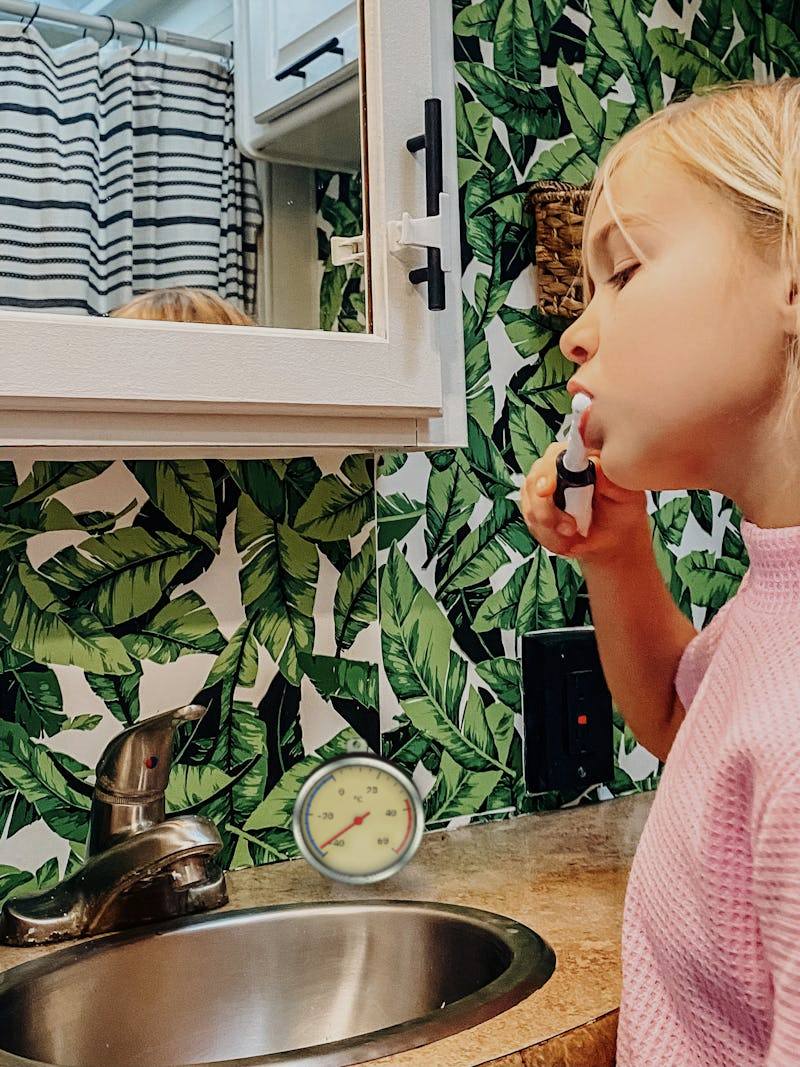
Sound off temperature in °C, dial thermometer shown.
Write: -36 °C
